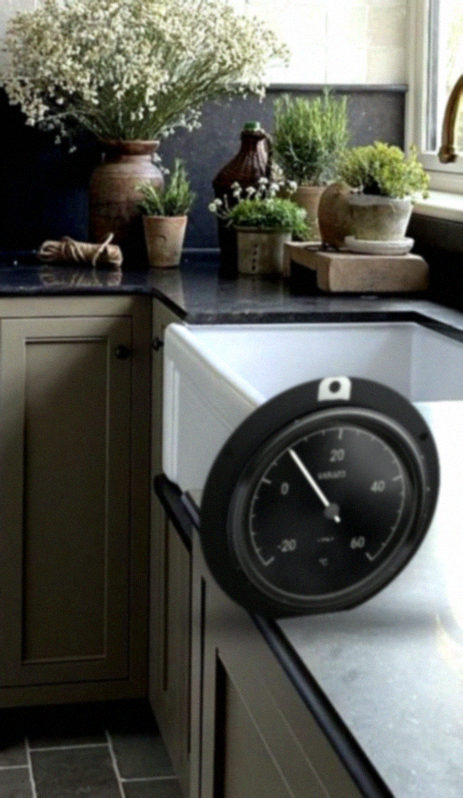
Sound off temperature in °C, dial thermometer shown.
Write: 8 °C
